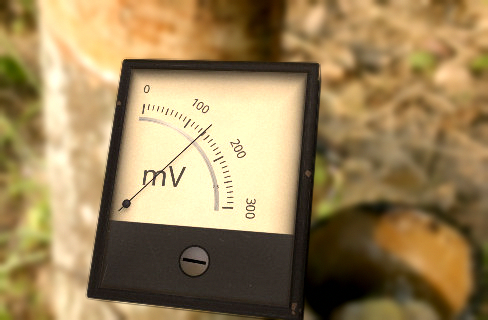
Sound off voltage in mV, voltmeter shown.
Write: 140 mV
